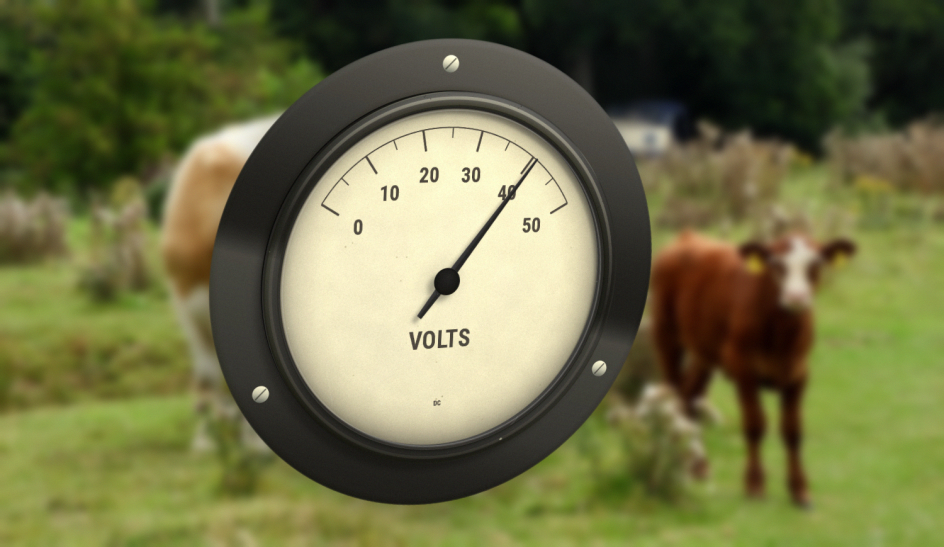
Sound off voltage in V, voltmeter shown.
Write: 40 V
